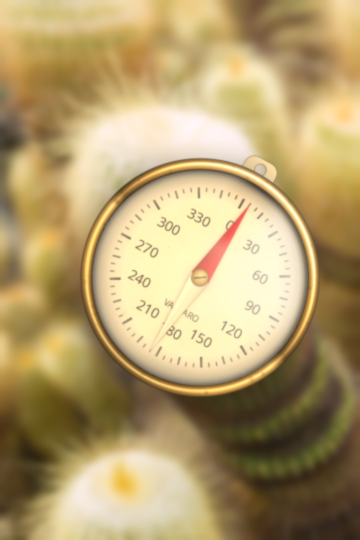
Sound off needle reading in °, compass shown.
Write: 5 °
